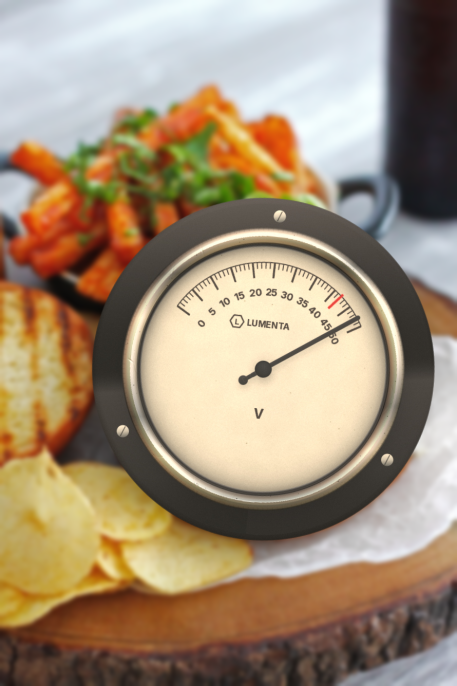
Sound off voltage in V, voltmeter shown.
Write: 48 V
